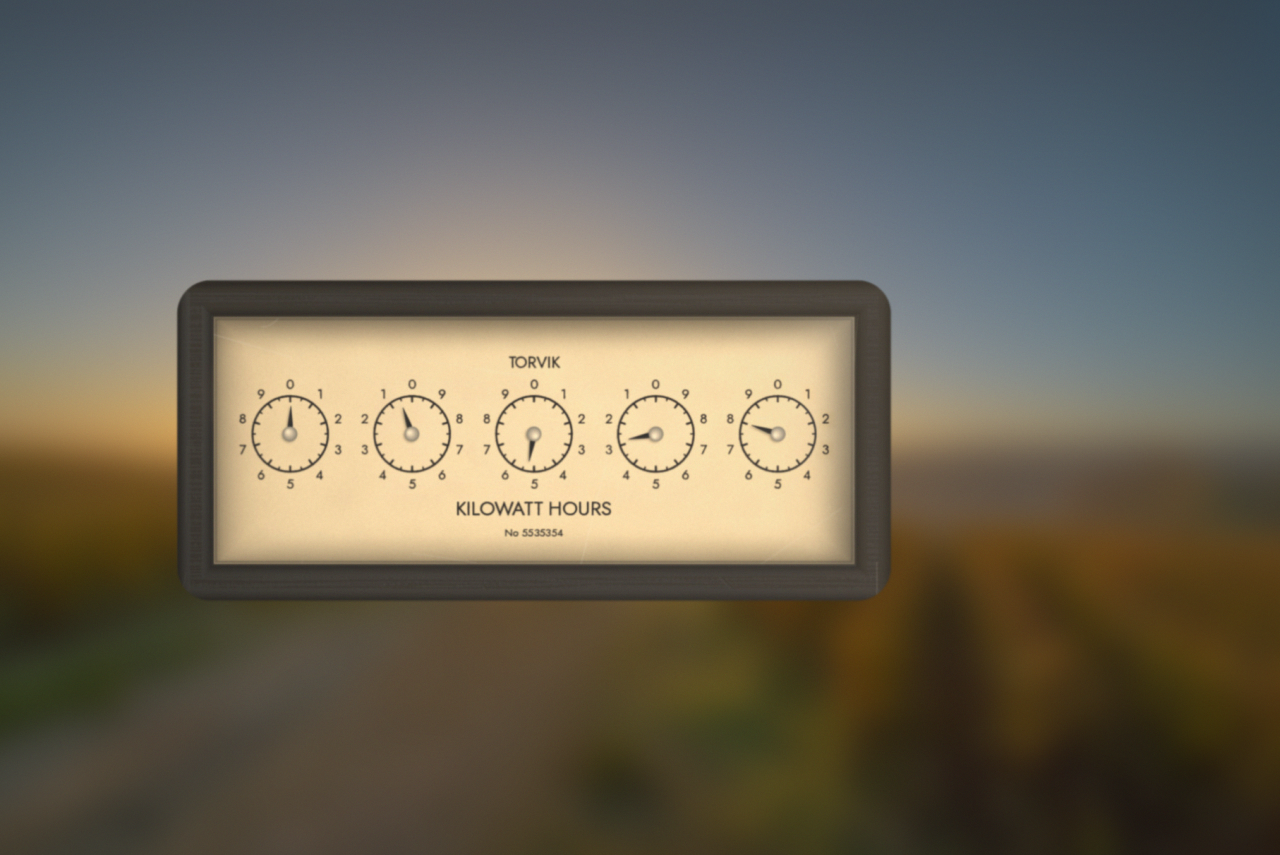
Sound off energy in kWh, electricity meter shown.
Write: 528 kWh
